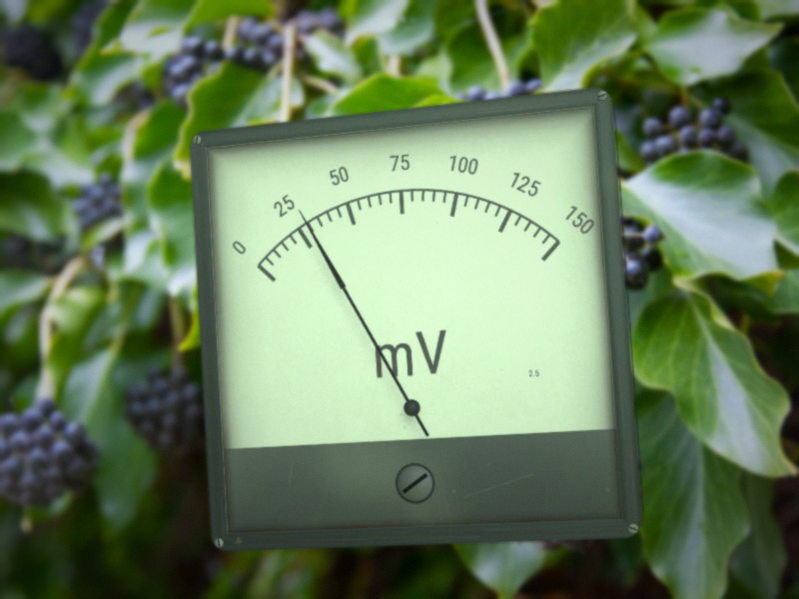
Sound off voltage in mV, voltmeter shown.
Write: 30 mV
